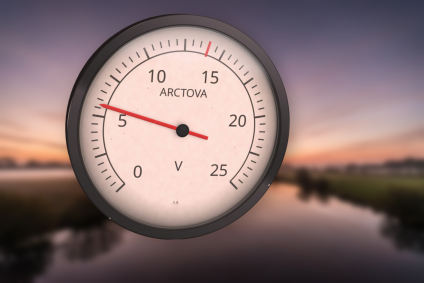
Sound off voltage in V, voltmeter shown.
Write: 5.75 V
